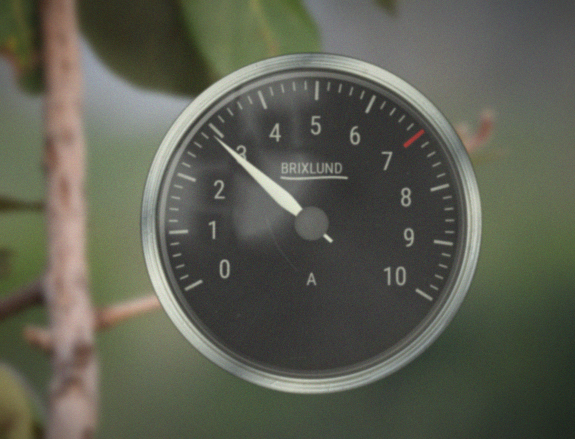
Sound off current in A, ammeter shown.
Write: 2.9 A
